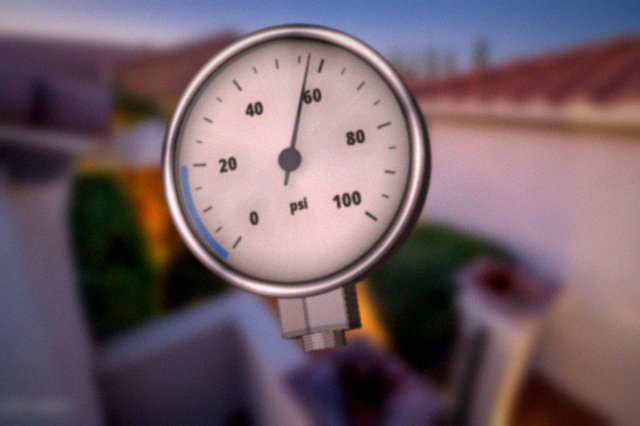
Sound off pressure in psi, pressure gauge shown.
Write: 57.5 psi
